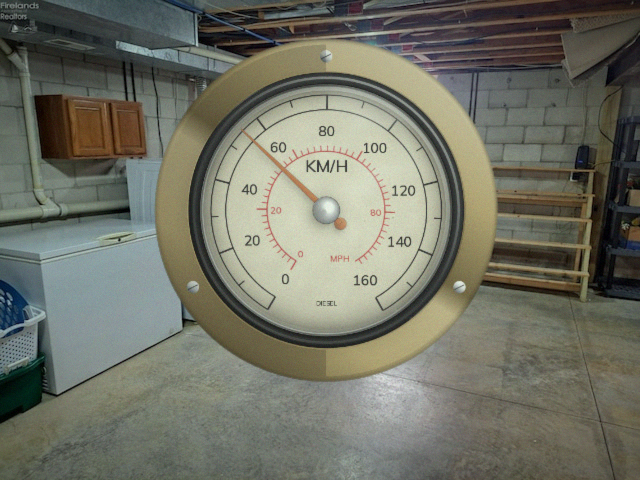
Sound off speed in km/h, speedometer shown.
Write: 55 km/h
